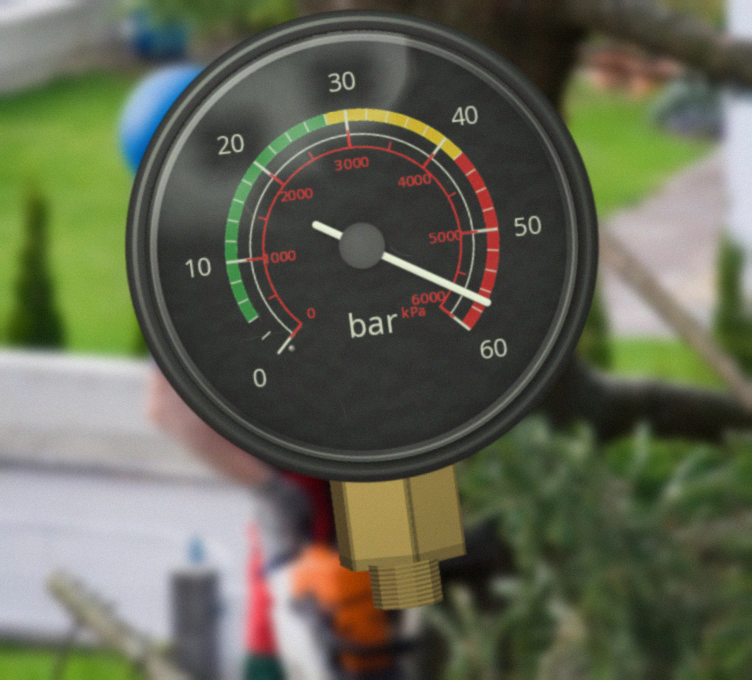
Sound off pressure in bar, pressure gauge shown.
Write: 57 bar
